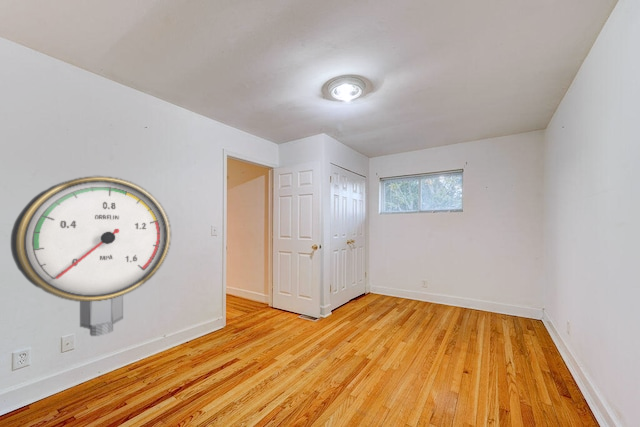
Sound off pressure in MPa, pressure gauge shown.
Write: 0 MPa
